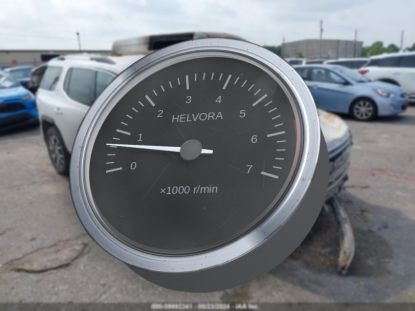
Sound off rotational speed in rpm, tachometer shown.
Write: 600 rpm
